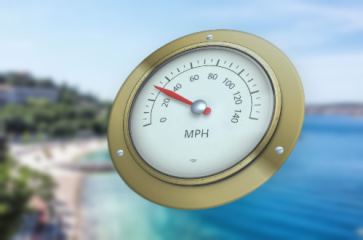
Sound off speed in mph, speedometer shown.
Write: 30 mph
